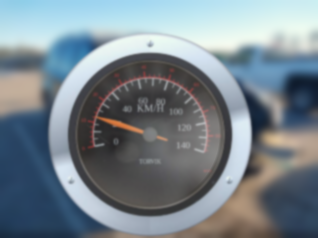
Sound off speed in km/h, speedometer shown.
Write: 20 km/h
